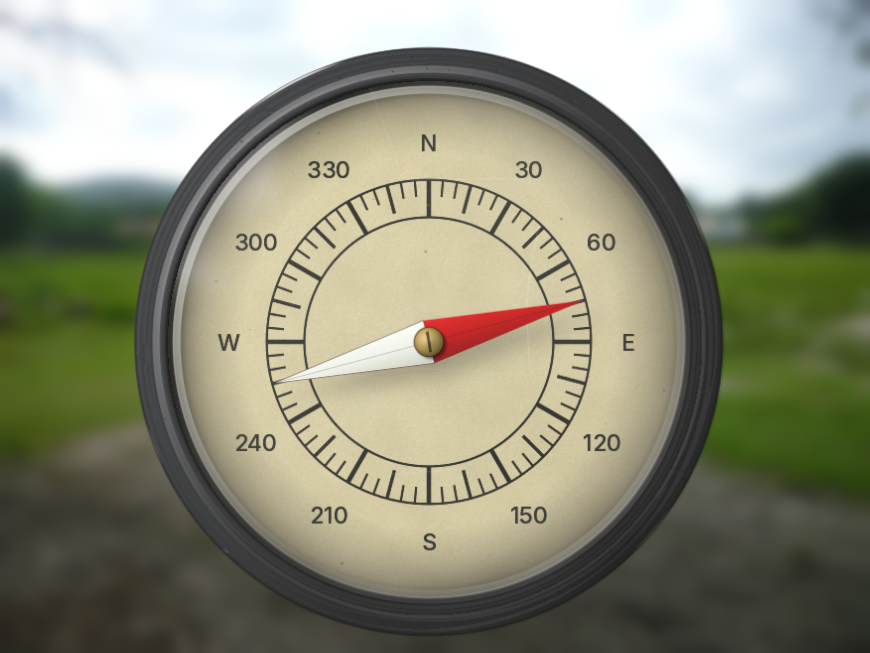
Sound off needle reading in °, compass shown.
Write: 75 °
